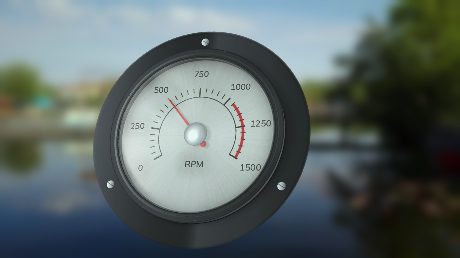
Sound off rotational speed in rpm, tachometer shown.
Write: 500 rpm
